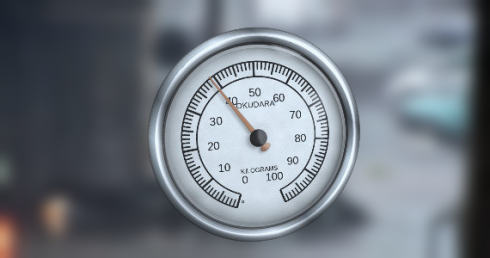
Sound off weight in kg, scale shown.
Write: 39 kg
